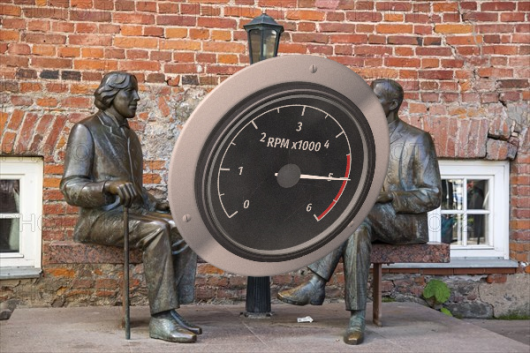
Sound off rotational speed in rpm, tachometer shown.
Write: 5000 rpm
